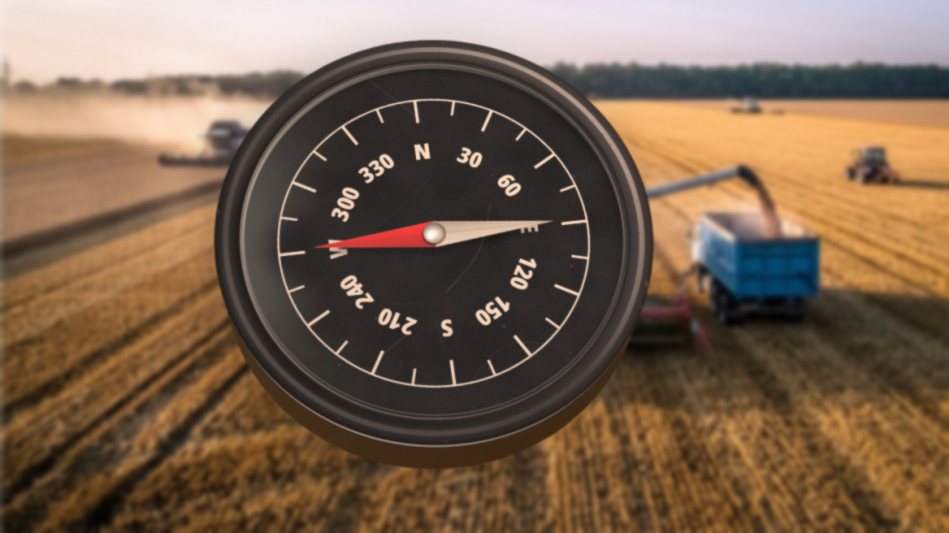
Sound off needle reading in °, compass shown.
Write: 270 °
